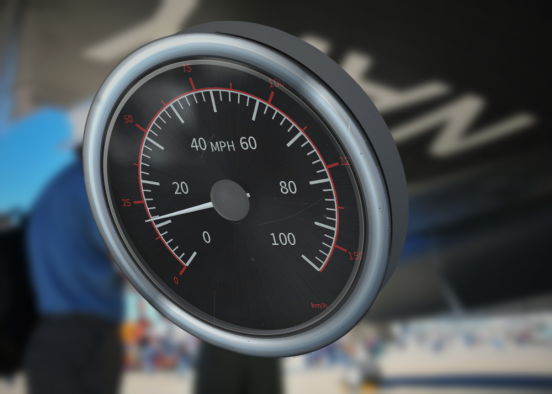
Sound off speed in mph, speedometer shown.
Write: 12 mph
